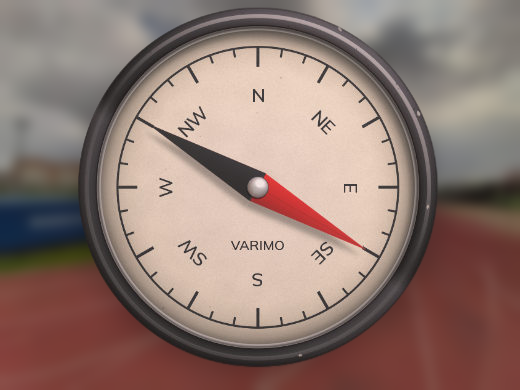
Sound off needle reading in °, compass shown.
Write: 120 °
